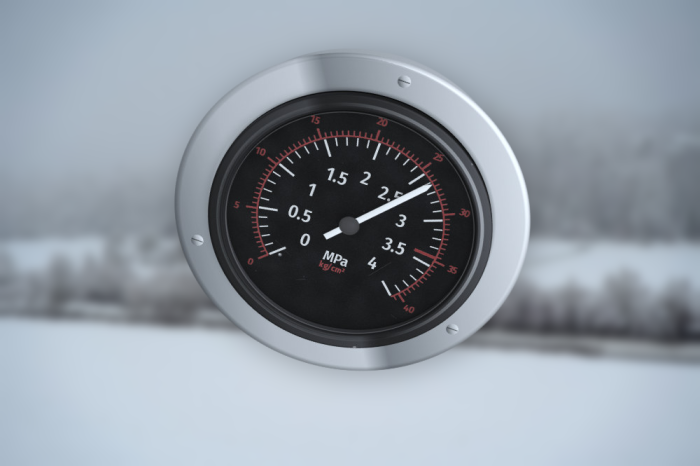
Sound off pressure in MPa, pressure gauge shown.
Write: 2.6 MPa
